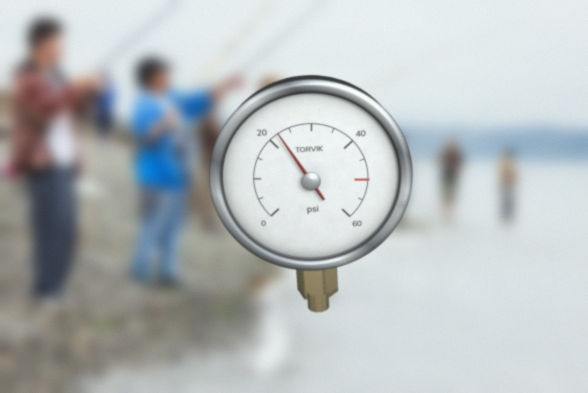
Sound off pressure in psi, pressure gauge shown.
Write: 22.5 psi
